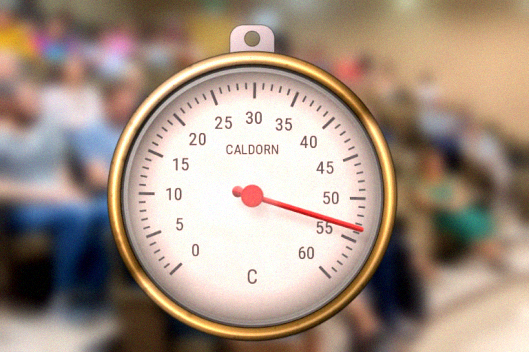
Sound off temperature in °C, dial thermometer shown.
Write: 53.5 °C
